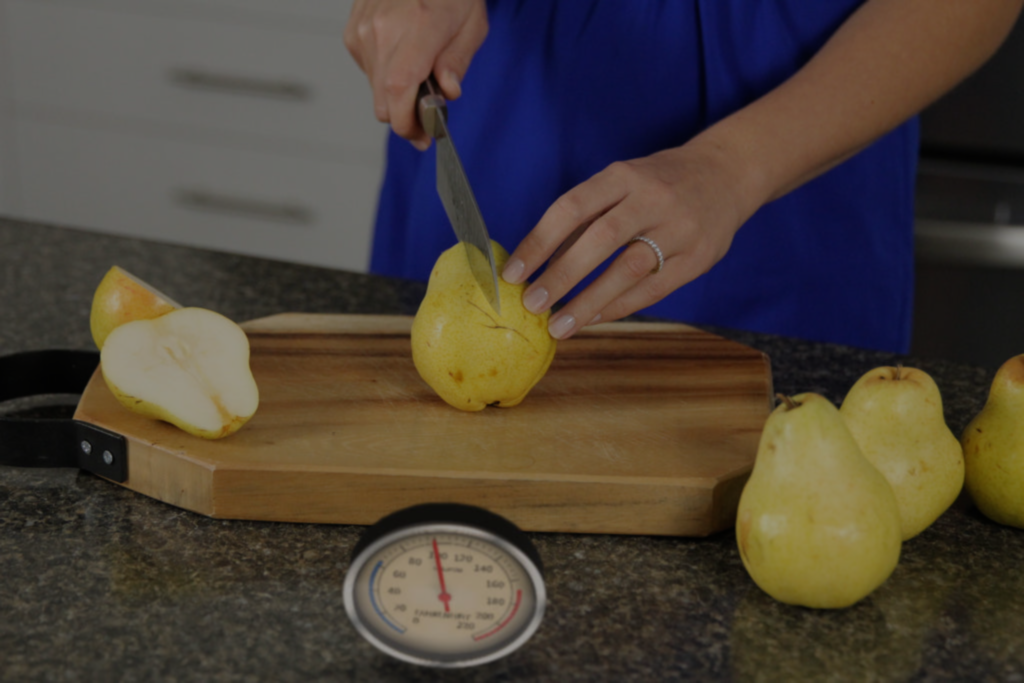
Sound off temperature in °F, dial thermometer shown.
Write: 100 °F
